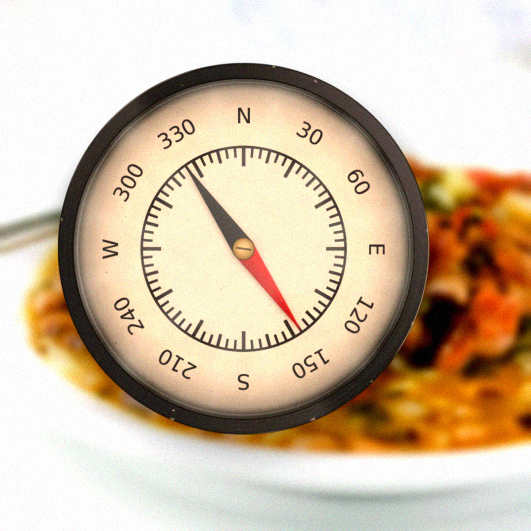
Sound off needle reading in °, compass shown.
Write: 145 °
